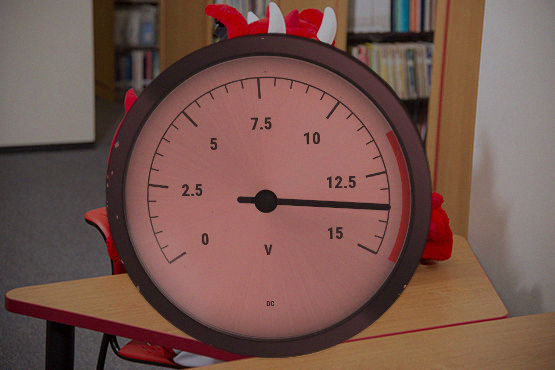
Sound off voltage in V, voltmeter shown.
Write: 13.5 V
